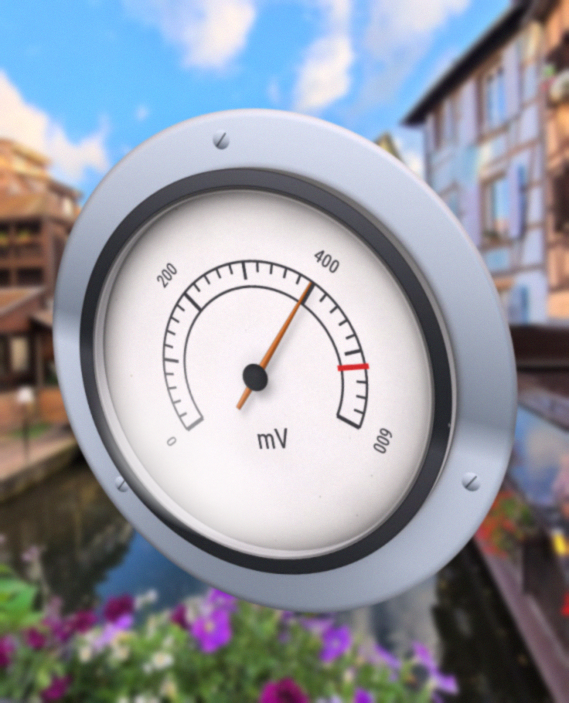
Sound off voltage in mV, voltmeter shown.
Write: 400 mV
